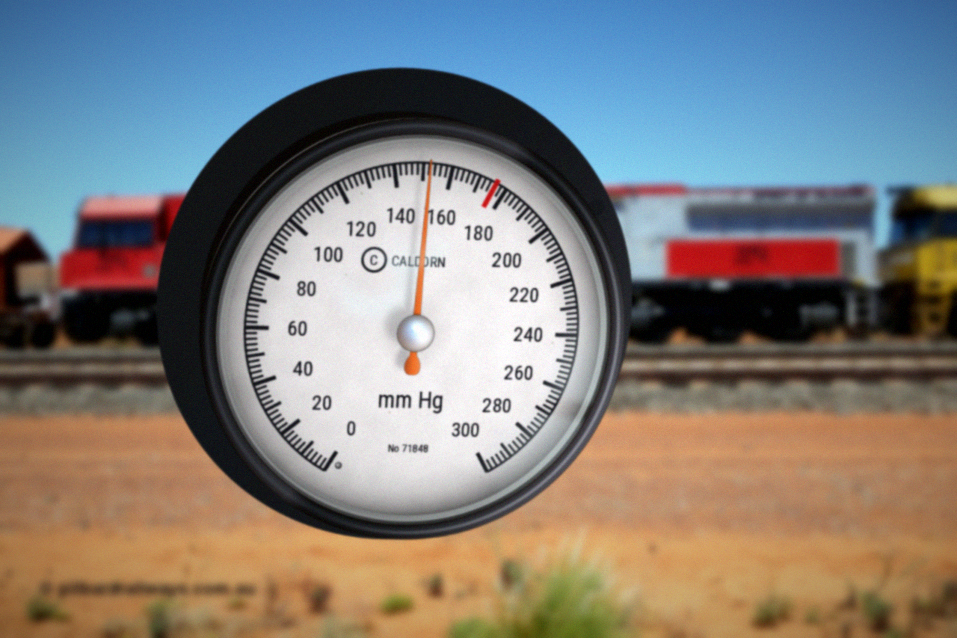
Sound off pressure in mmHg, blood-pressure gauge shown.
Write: 152 mmHg
